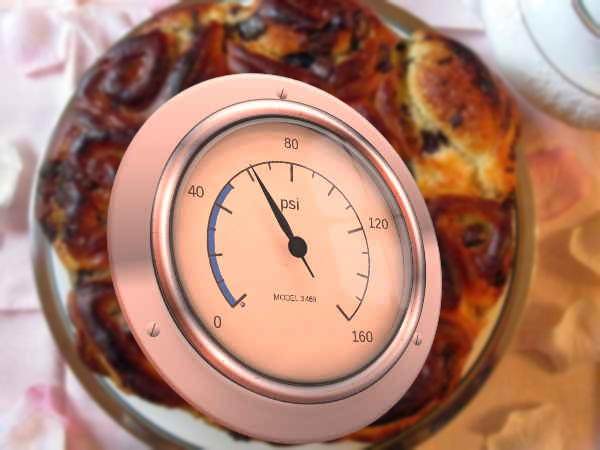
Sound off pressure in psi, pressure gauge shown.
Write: 60 psi
